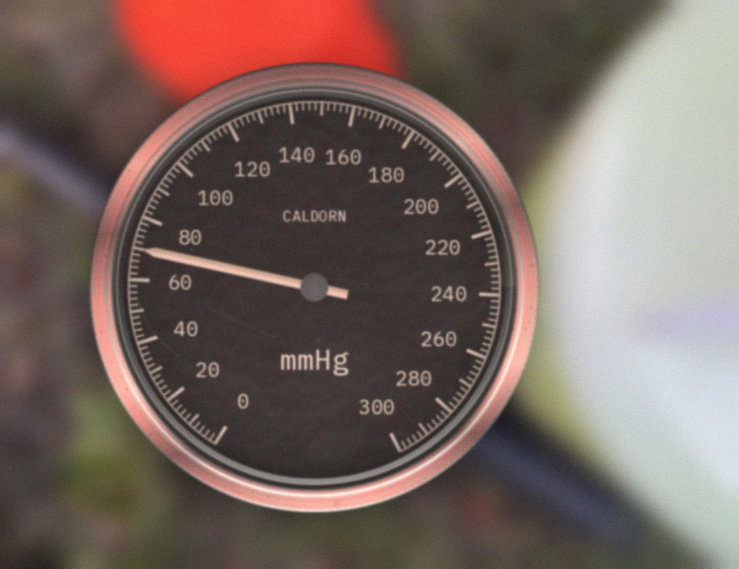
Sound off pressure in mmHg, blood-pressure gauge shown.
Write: 70 mmHg
